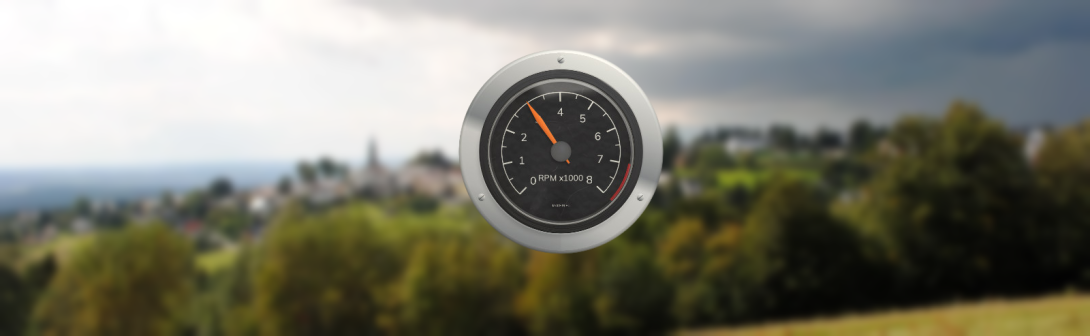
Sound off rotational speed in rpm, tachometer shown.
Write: 3000 rpm
